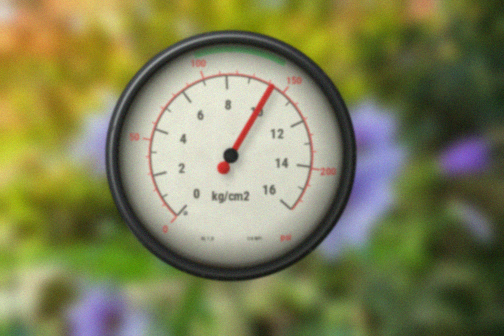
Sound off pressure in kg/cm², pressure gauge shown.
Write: 10 kg/cm²
